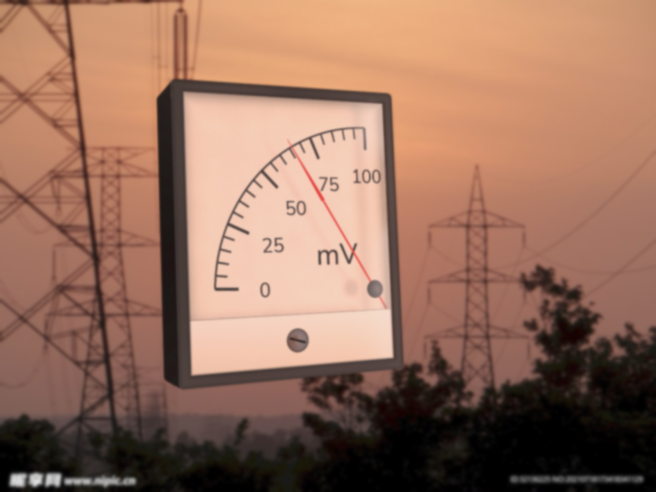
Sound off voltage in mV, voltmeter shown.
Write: 65 mV
